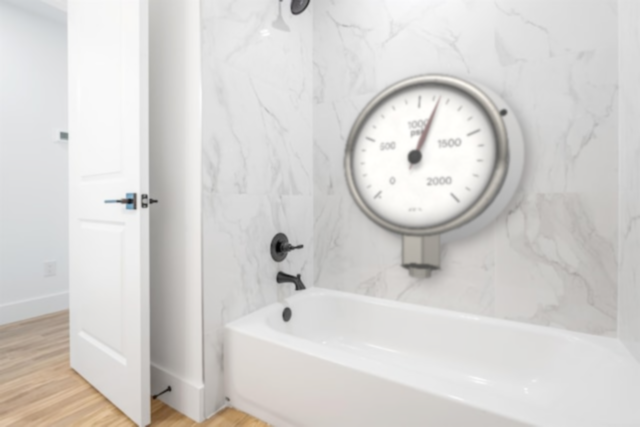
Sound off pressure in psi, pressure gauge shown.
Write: 1150 psi
